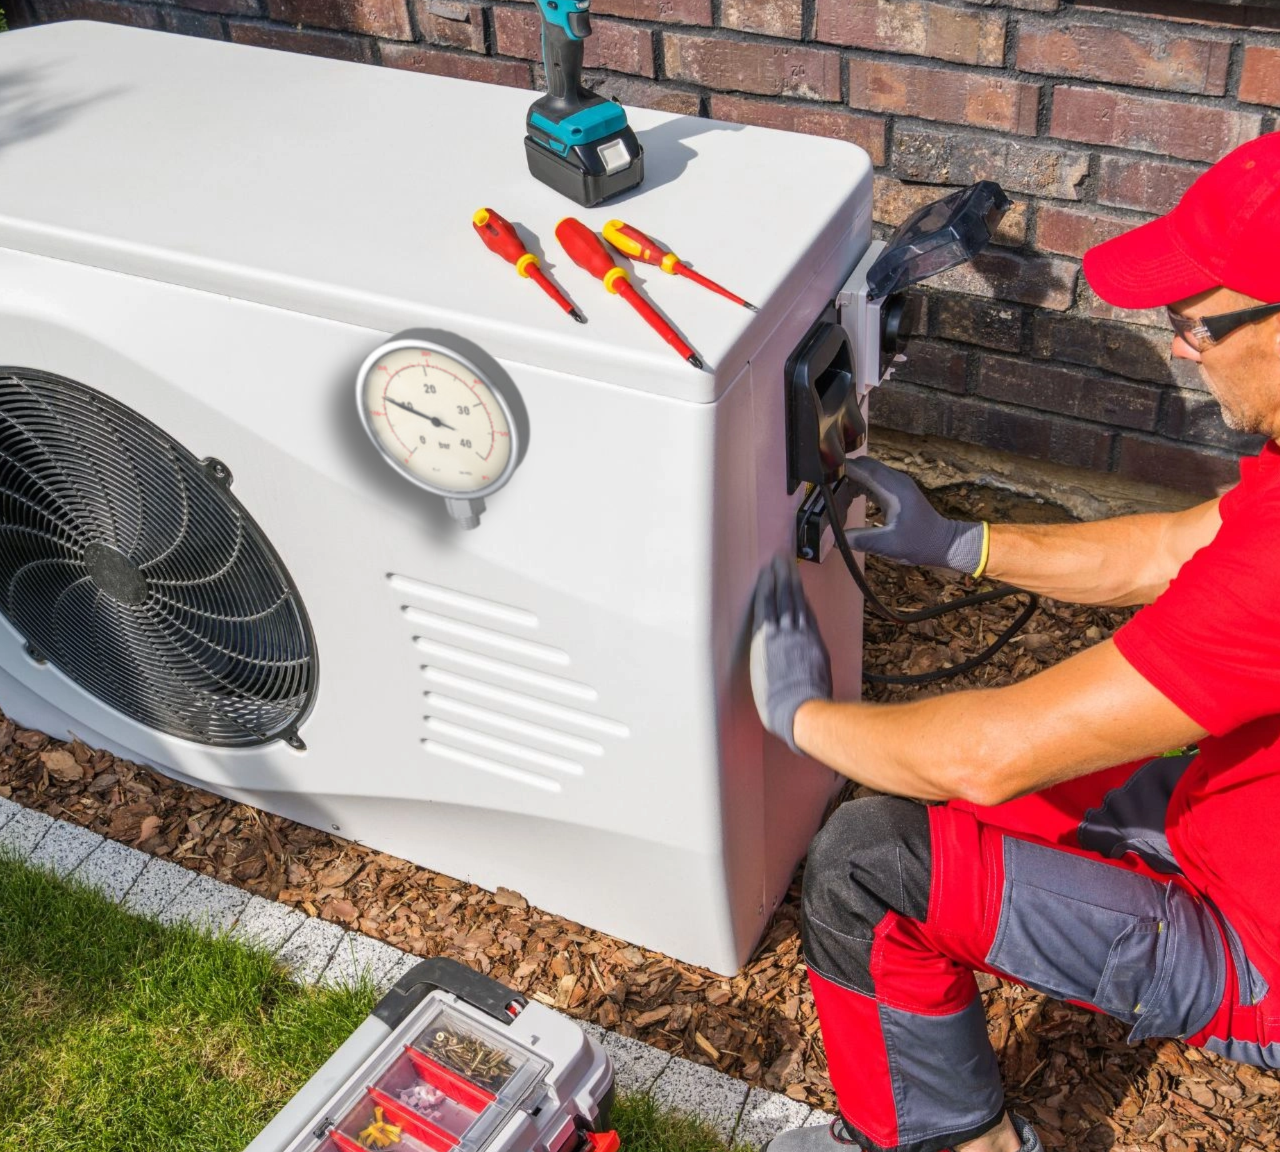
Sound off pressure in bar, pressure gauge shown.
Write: 10 bar
